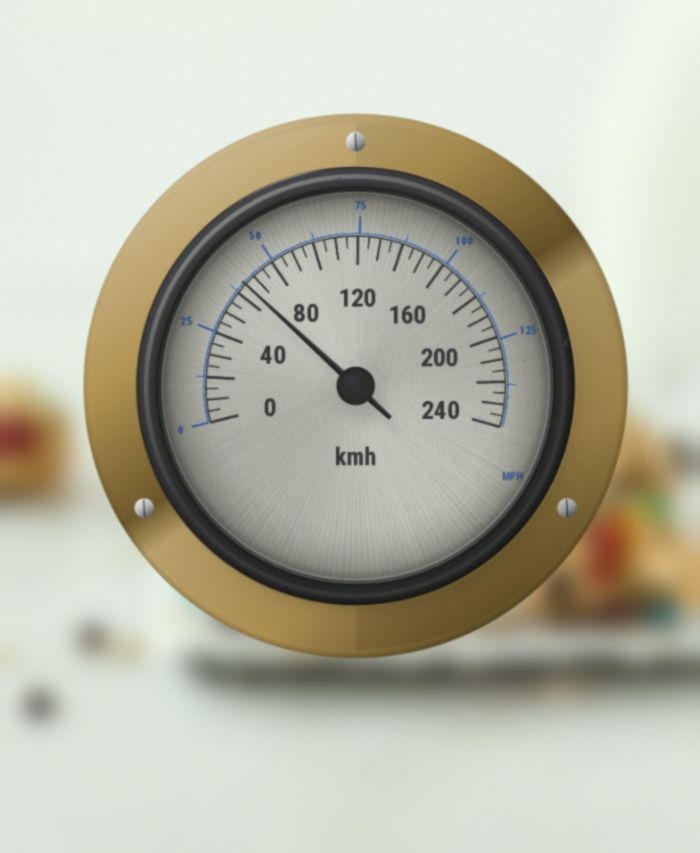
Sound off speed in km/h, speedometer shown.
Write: 65 km/h
